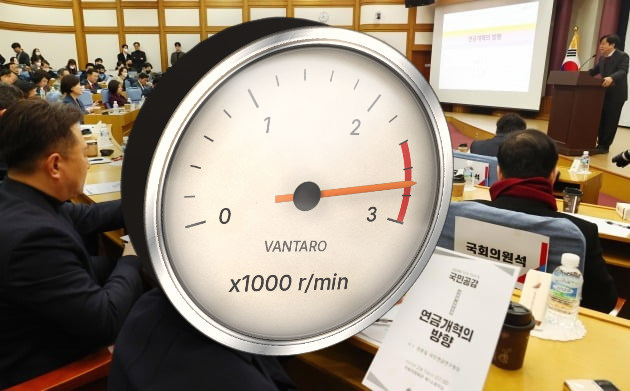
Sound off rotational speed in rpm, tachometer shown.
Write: 2700 rpm
